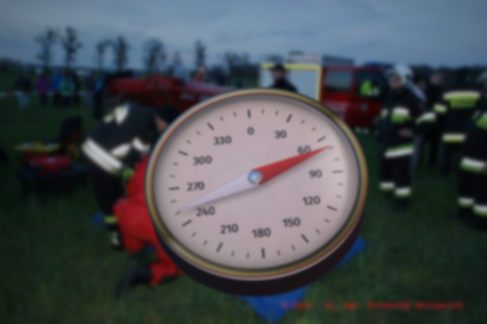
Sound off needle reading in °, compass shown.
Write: 70 °
